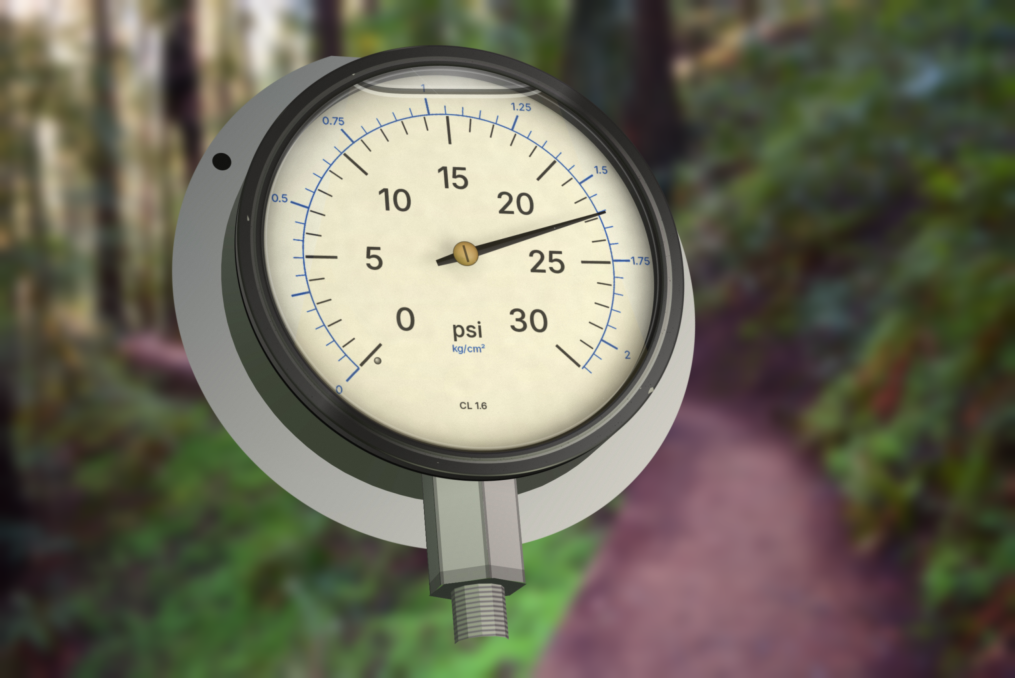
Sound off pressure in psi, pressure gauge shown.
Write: 23 psi
